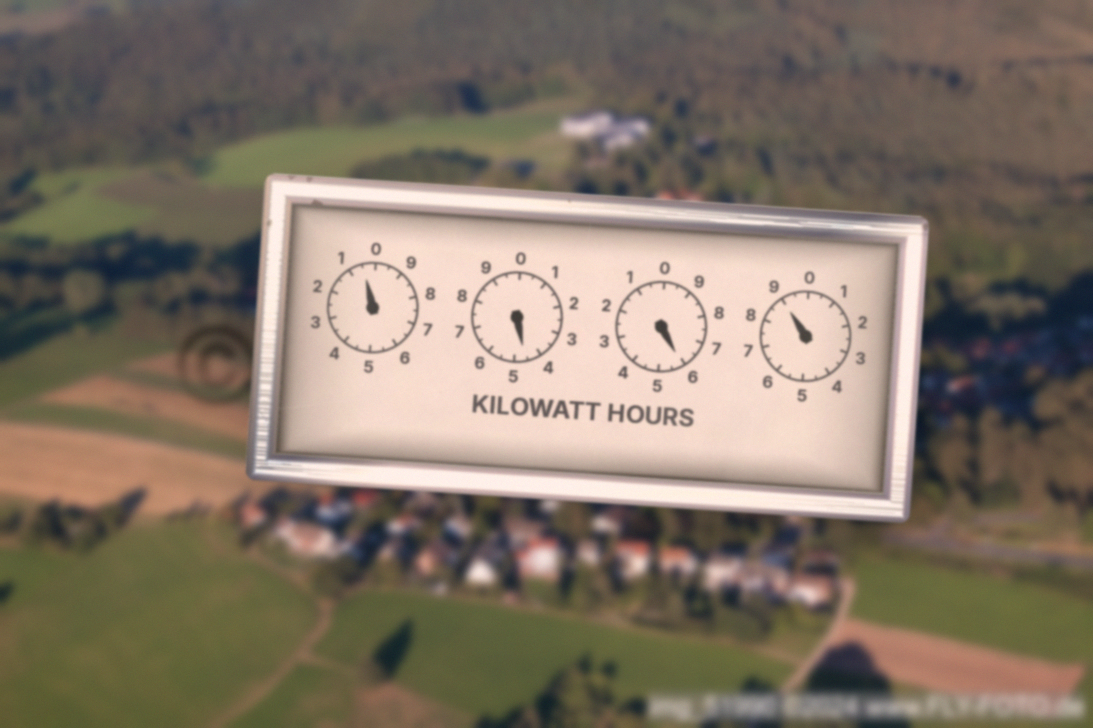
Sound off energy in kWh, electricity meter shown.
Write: 459 kWh
